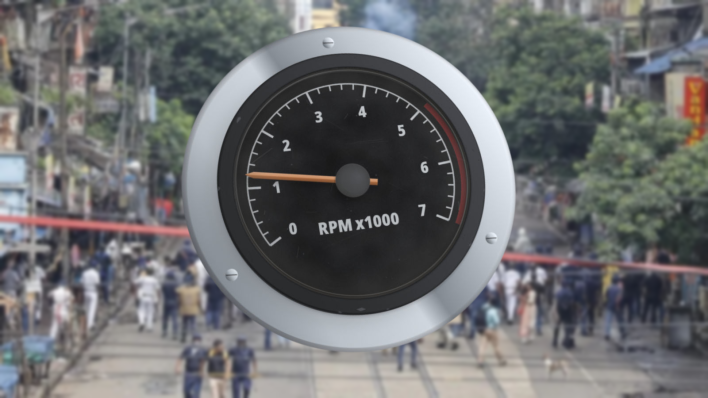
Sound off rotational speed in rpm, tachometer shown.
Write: 1200 rpm
